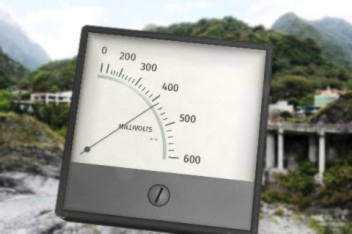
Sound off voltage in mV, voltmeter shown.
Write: 420 mV
